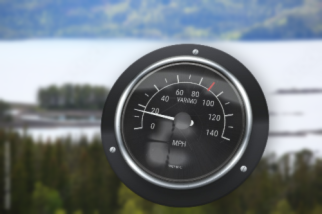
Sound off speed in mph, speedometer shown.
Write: 15 mph
